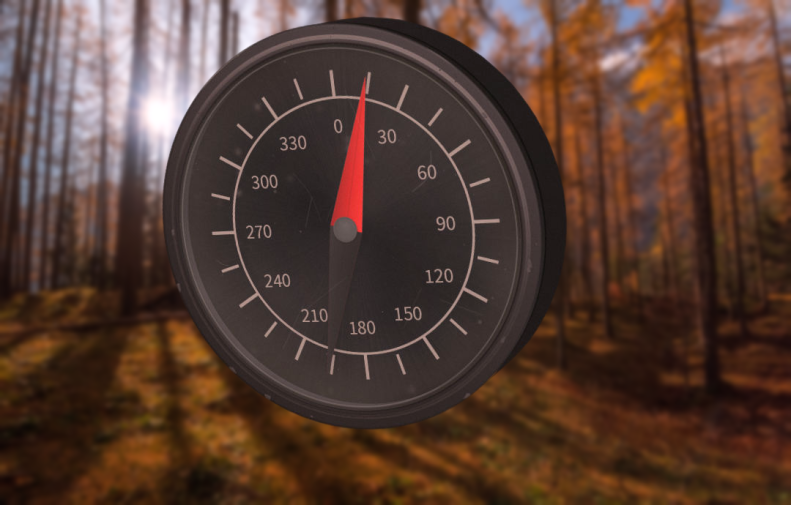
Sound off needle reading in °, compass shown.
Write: 15 °
